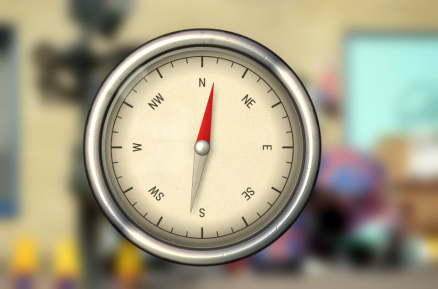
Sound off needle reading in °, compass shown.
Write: 10 °
